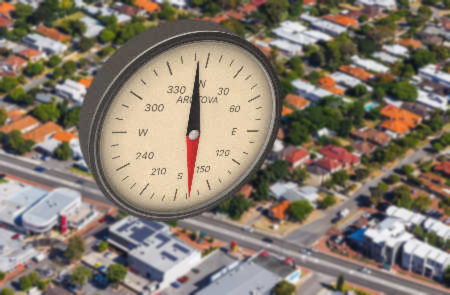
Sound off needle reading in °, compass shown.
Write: 170 °
